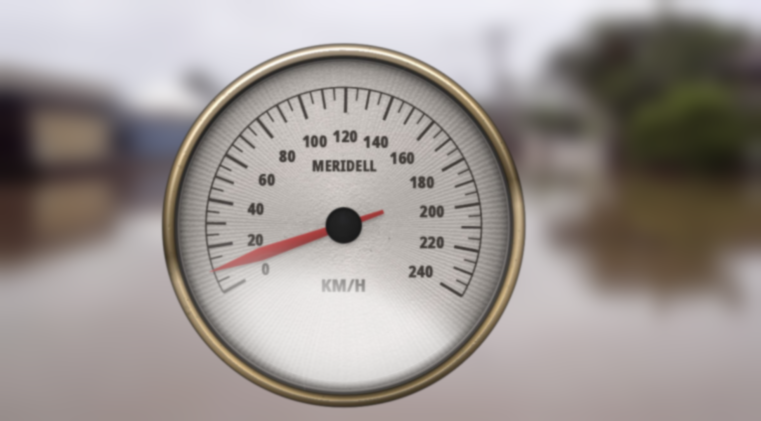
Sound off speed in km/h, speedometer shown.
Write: 10 km/h
